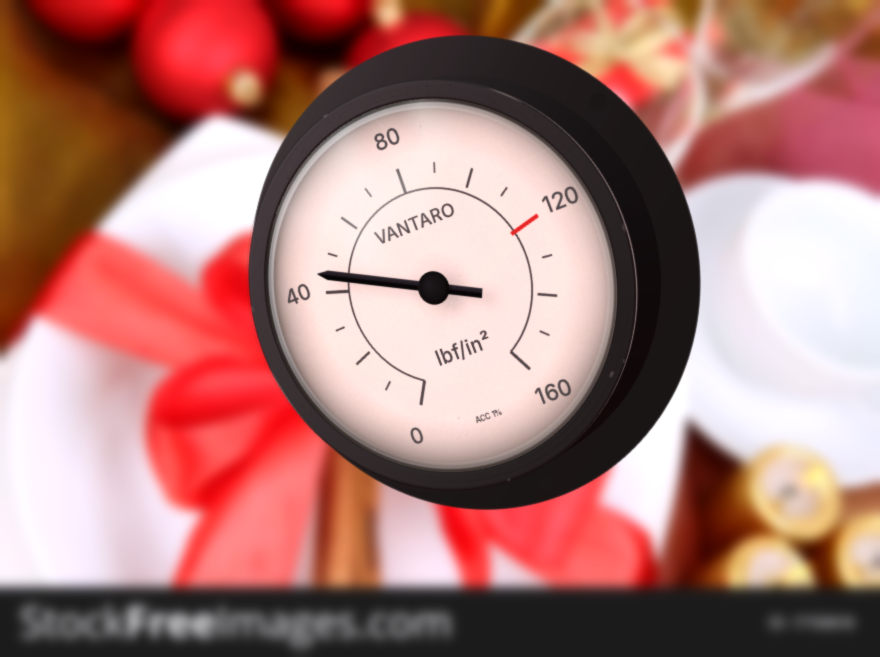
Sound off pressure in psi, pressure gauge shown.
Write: 45 psi
